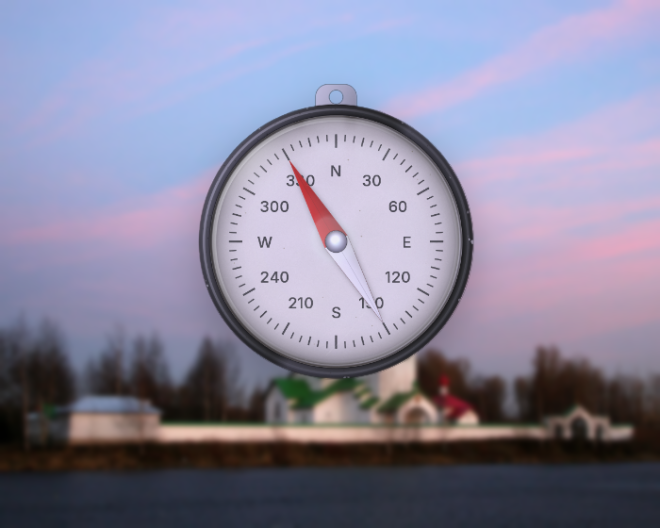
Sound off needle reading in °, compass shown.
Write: 330 °
